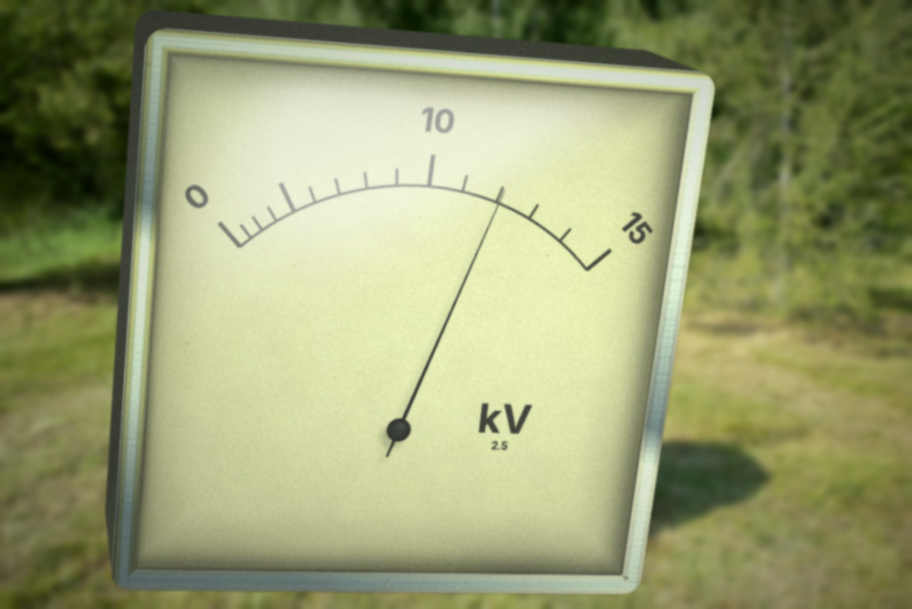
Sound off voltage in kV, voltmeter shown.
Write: 12 kV
